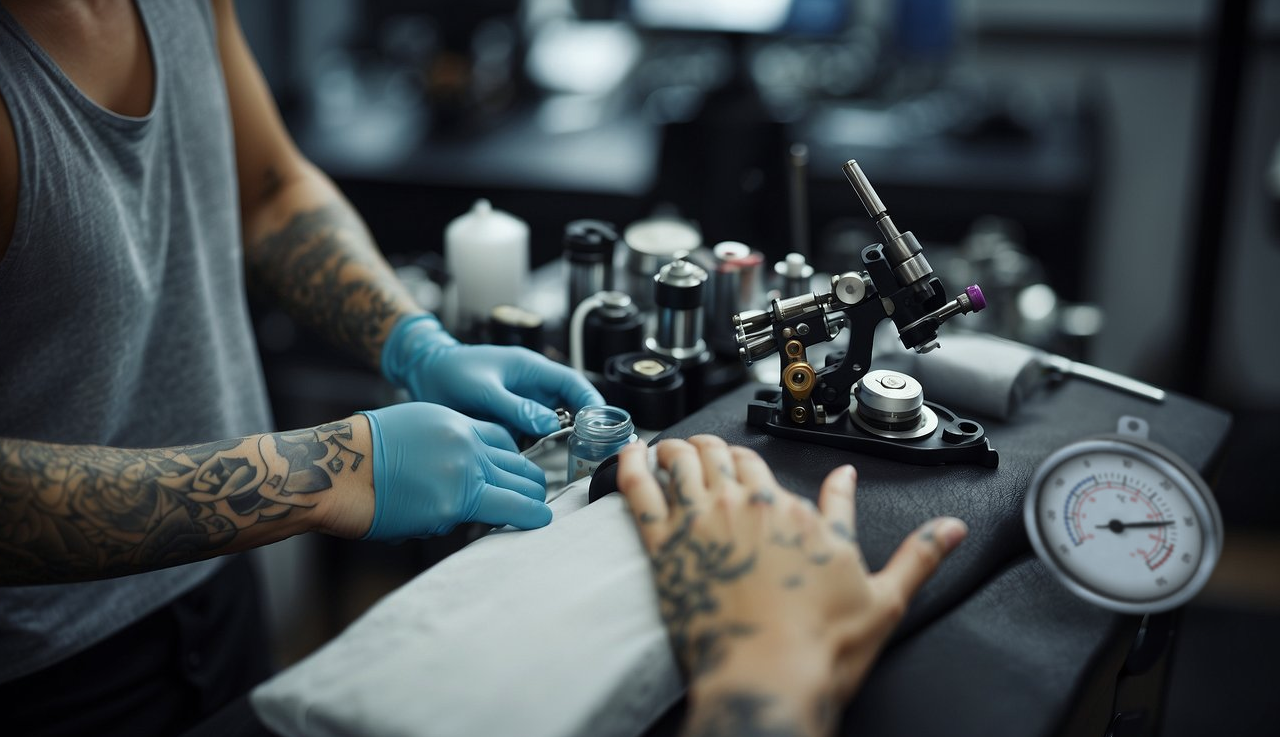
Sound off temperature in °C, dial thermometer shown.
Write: 30 °C
